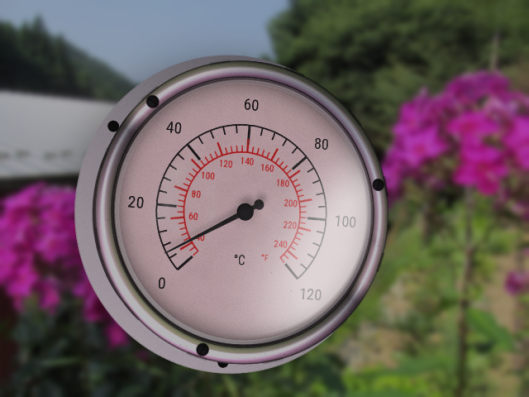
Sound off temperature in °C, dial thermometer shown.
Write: 6 °C
